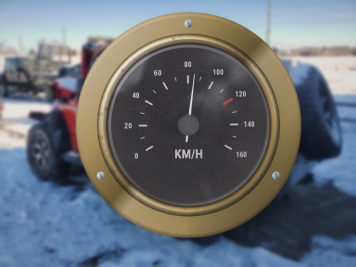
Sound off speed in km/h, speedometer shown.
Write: 85 km/h
